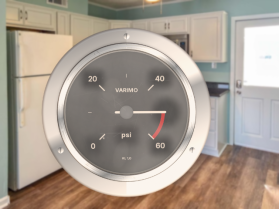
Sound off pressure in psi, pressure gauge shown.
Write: 50 psi
